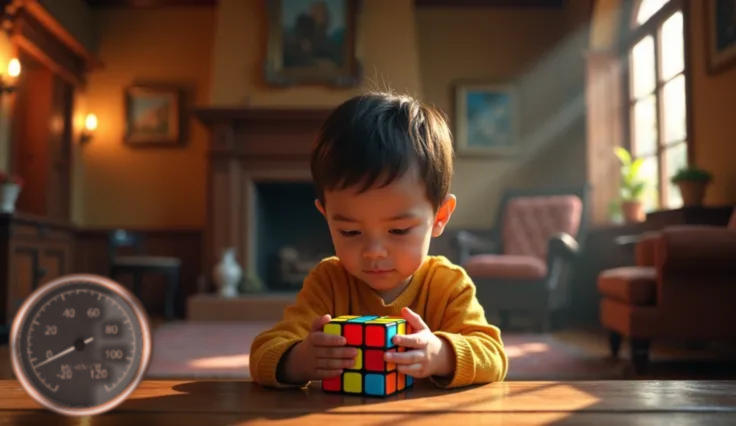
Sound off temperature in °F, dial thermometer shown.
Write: -4 °F
